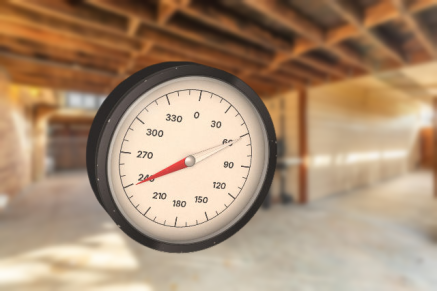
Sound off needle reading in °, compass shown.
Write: 240 °
